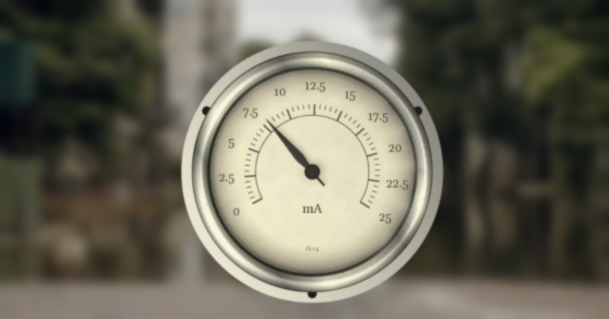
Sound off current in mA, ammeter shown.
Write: 8 mA
